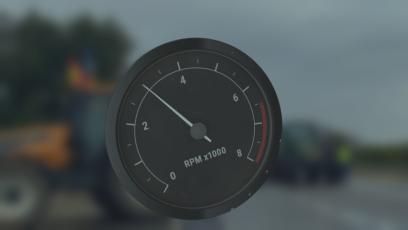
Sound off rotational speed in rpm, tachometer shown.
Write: 3000 rpm
